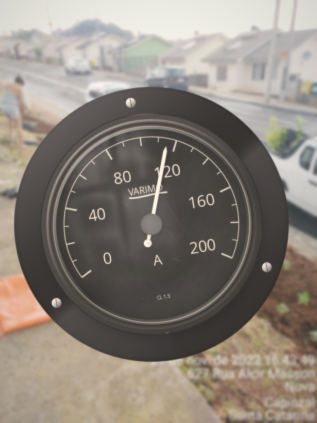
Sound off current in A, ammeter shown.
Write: 115 A
